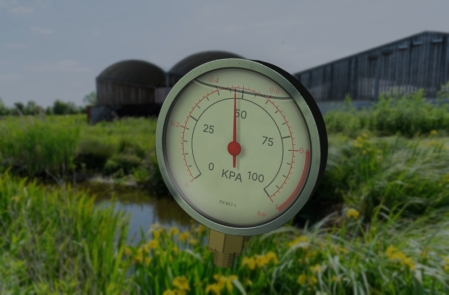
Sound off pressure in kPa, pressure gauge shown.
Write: 47.5 kPa
